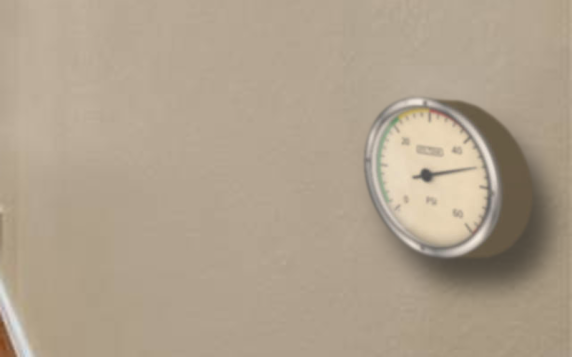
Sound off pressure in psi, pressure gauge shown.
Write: 46 psi
